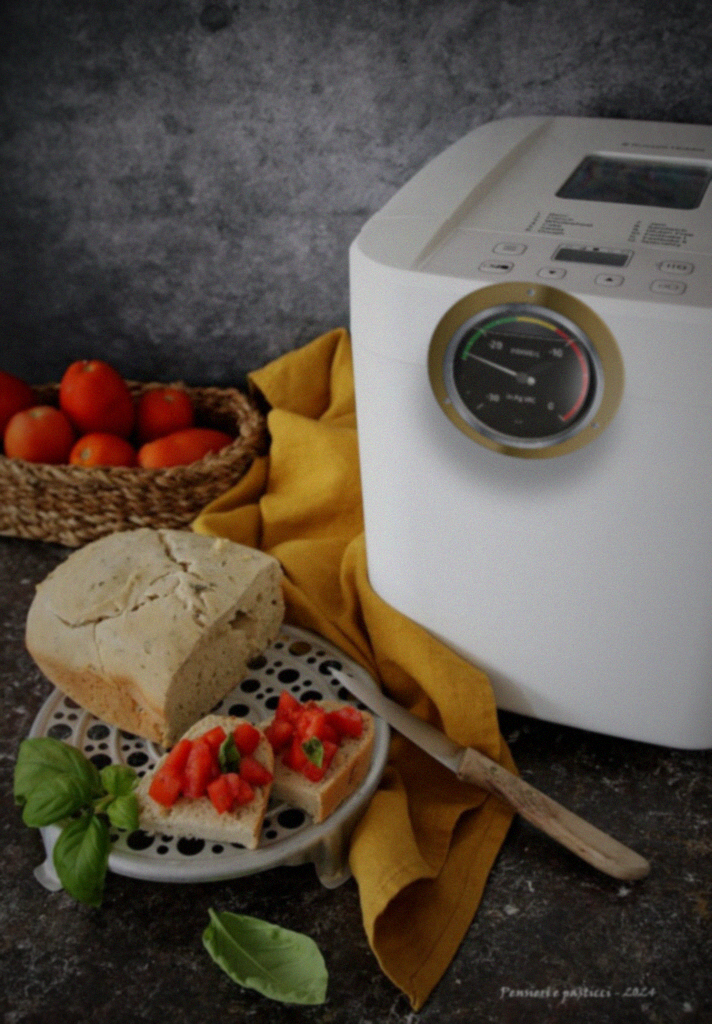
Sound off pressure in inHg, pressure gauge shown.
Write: -23 inHg
